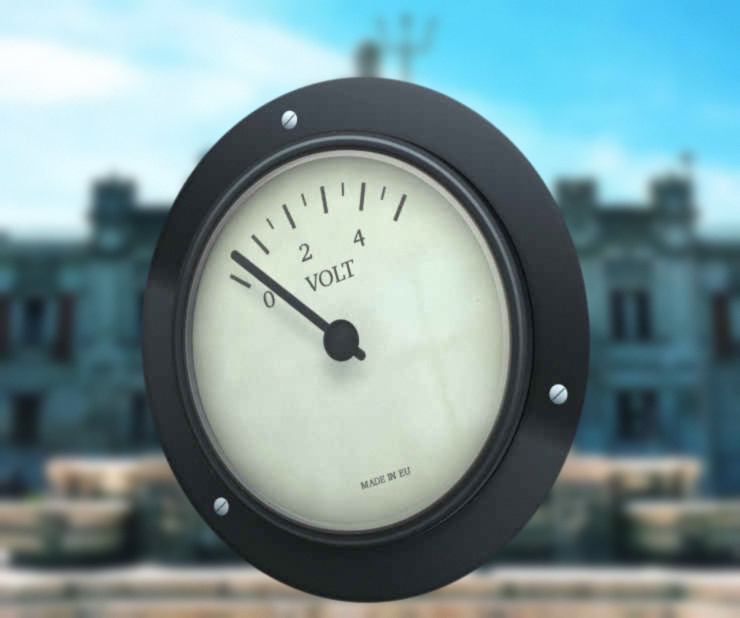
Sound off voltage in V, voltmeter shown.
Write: 0.5 V
